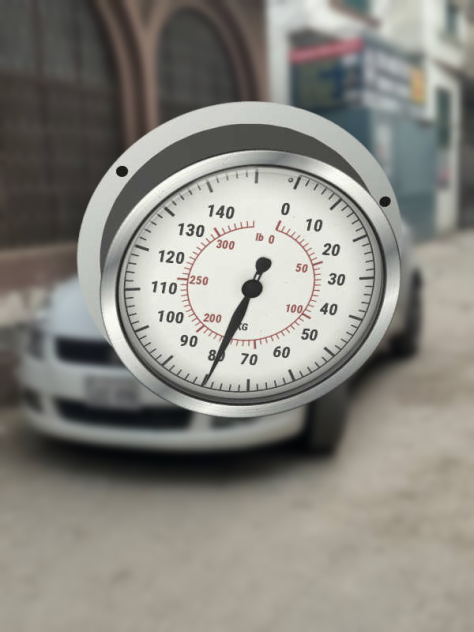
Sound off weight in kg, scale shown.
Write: 80 kg
